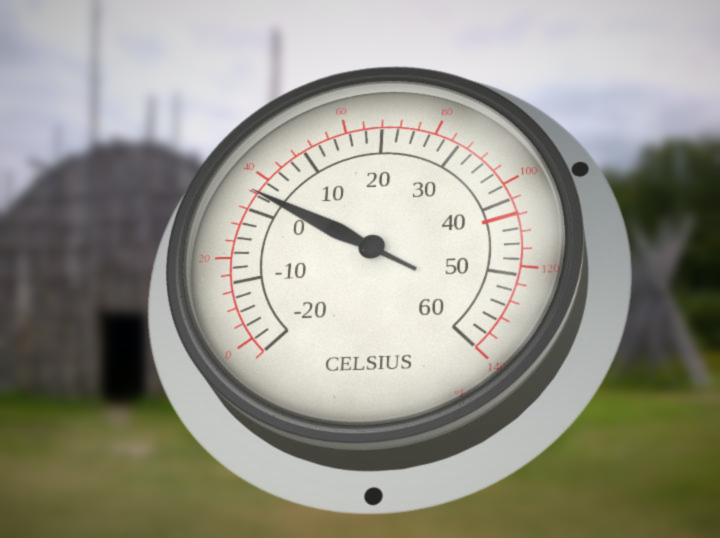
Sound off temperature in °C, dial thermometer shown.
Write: 2 °C
